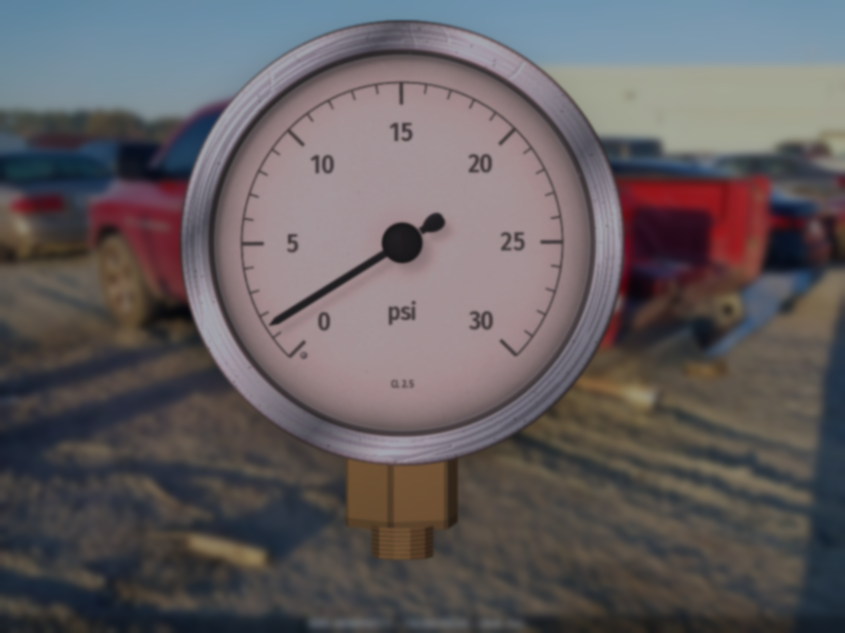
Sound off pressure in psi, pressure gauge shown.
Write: 1.5 psi
